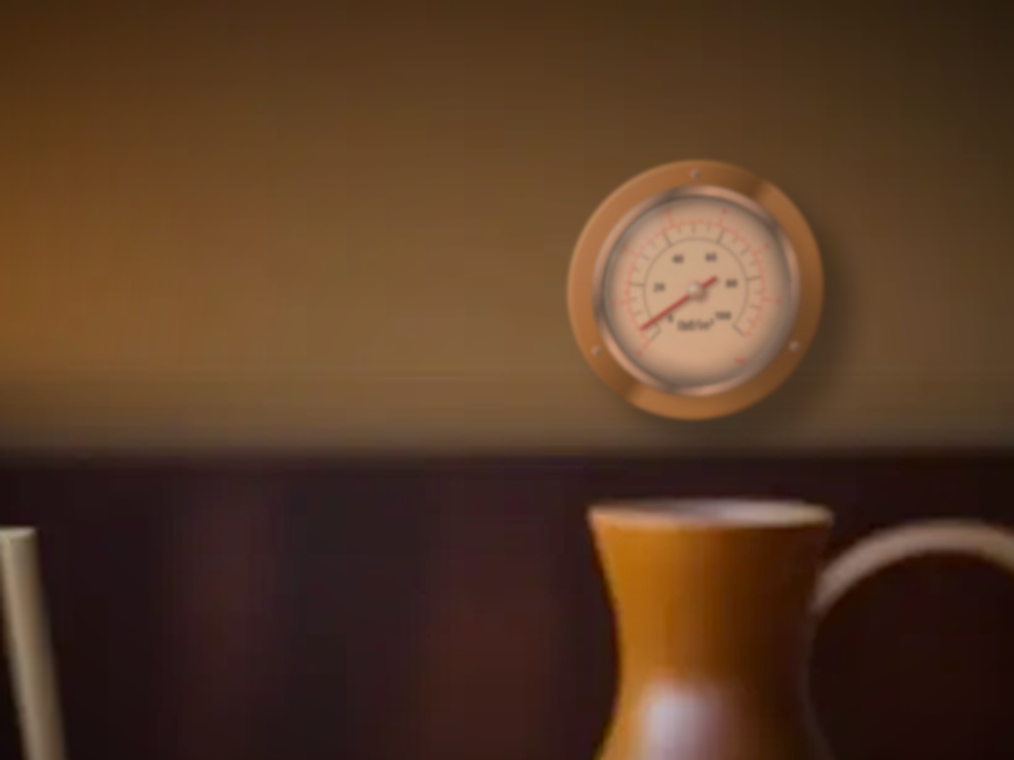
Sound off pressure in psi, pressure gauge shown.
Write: 5 psi
